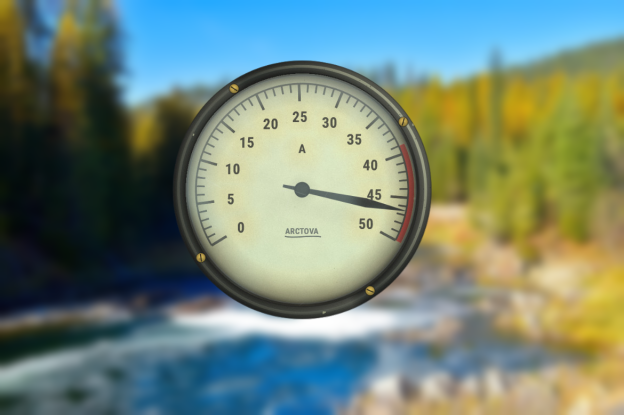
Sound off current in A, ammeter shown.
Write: 46.5 A
